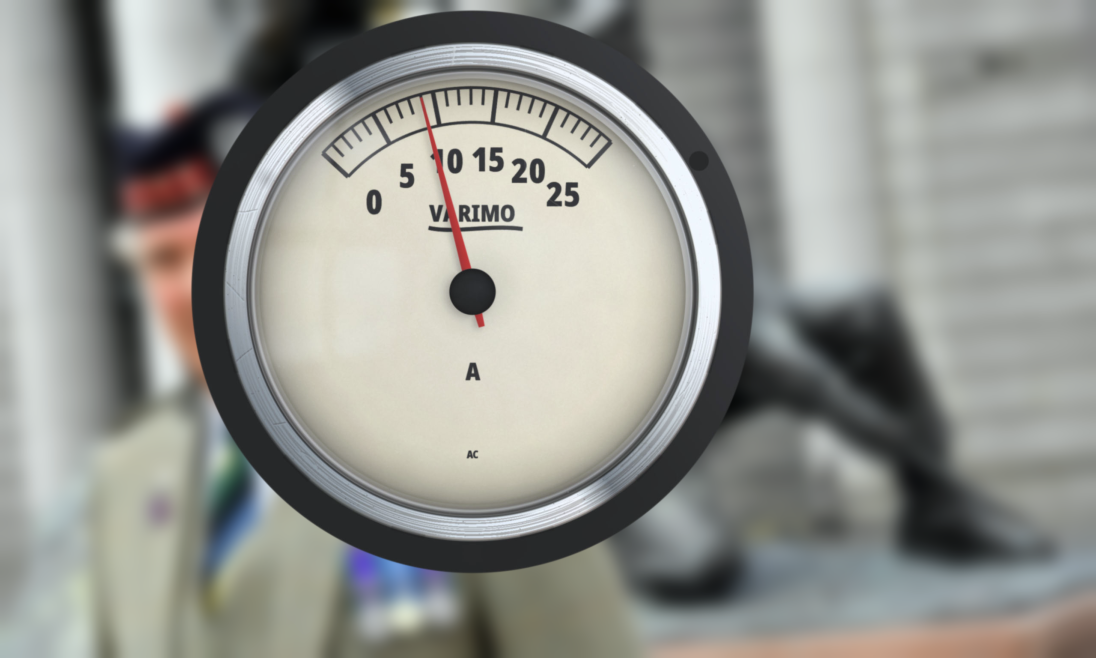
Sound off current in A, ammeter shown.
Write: 9 A
